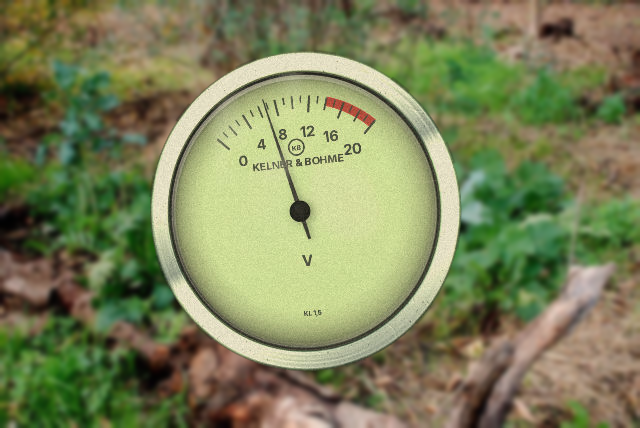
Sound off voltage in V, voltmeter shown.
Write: 7 V
